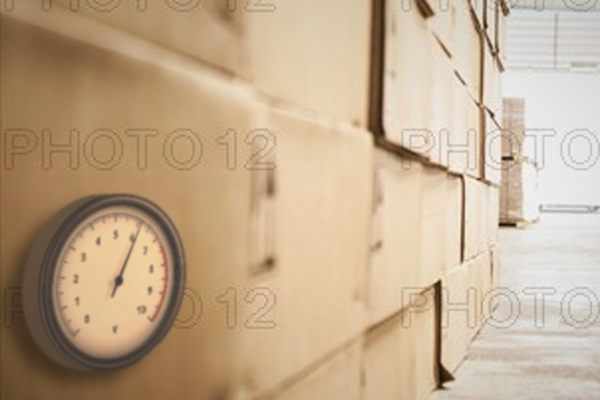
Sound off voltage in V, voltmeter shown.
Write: 6 V
